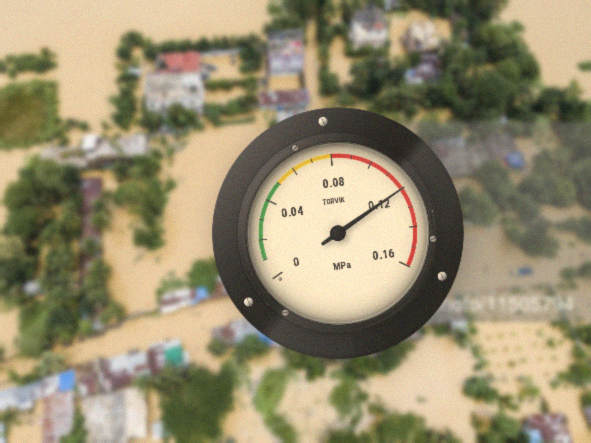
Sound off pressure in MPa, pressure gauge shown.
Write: 0.12 MPa
